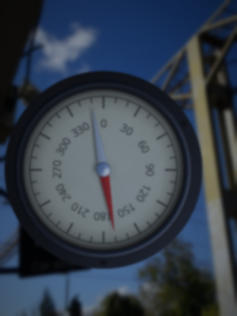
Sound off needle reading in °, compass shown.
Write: 170 °
